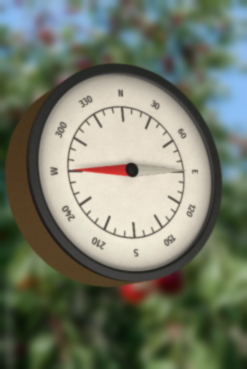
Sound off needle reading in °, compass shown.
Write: 270 °
